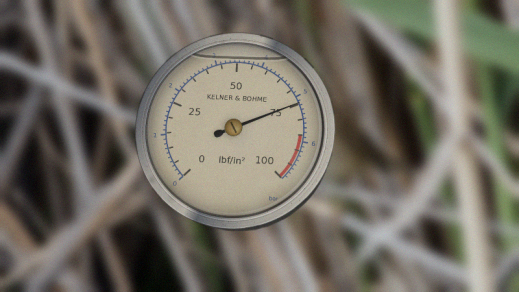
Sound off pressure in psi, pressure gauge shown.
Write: 75 psi
